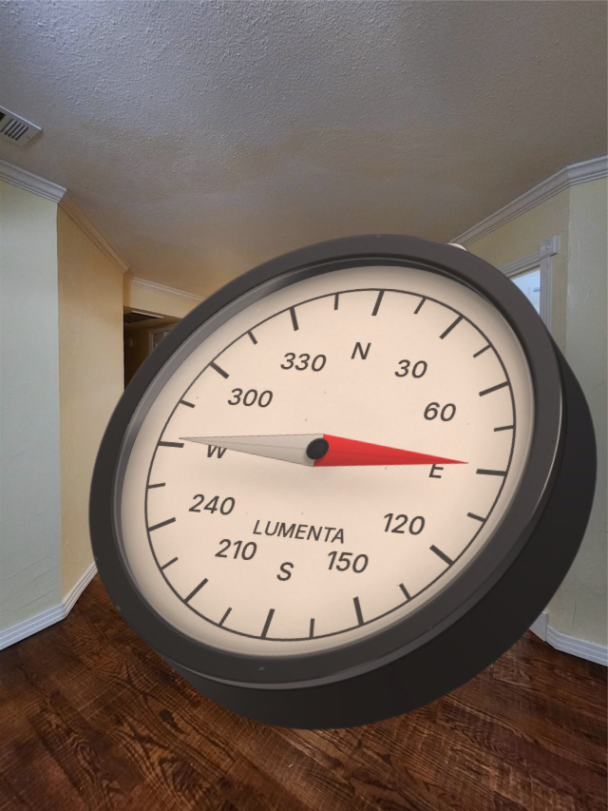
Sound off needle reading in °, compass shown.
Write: 90 °
